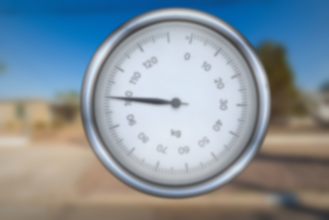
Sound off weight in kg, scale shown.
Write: 100 kg
